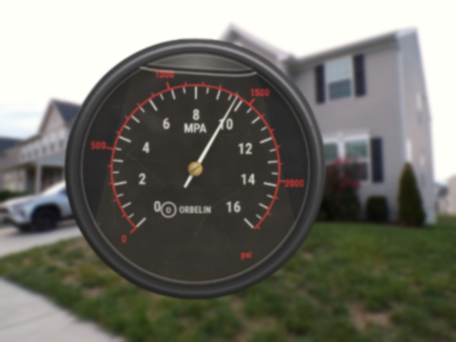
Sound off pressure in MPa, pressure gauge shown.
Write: 9.75 MPa
